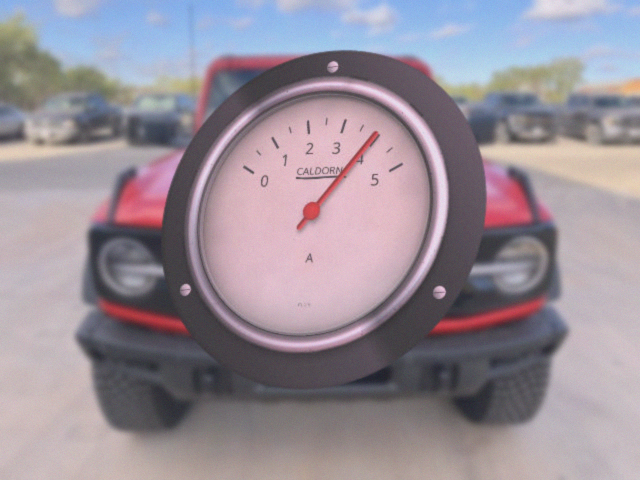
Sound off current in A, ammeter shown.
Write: 4 A
